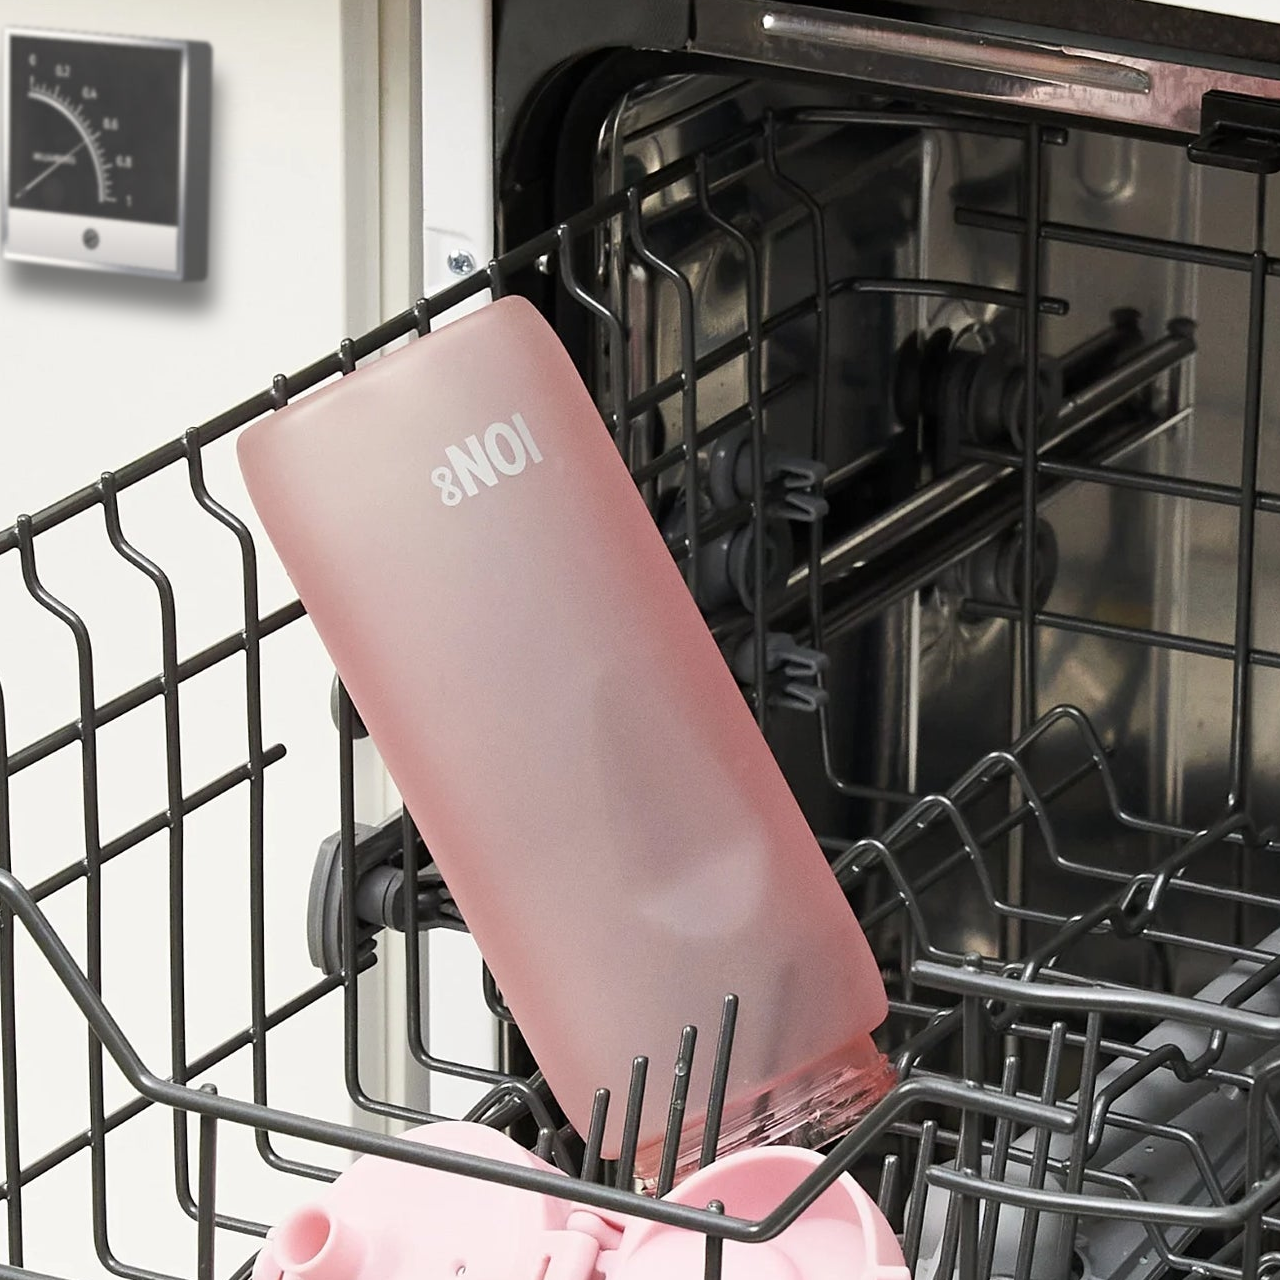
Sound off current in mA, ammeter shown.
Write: 0.6 mA
